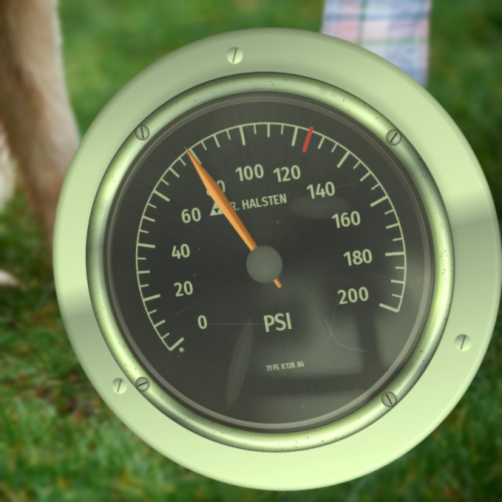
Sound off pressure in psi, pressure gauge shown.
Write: 80 psi
